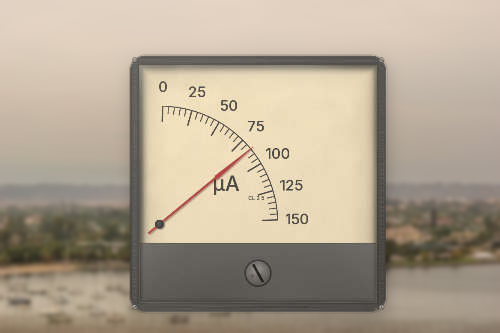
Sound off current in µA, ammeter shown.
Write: 85 µA
